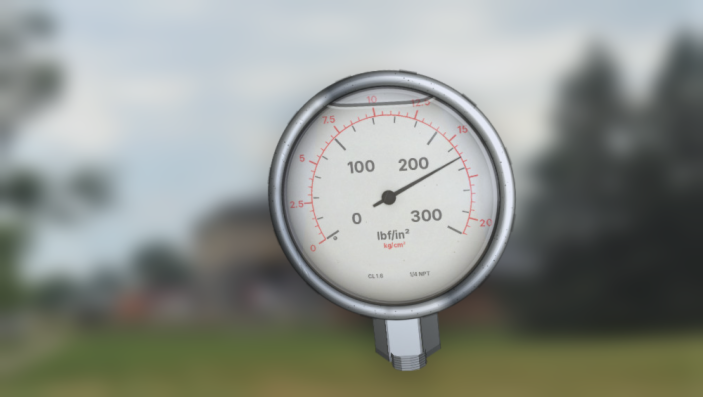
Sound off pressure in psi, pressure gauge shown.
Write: 230 psi
